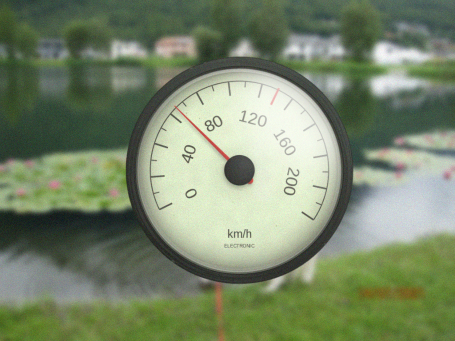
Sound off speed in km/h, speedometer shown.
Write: 65 km/h
